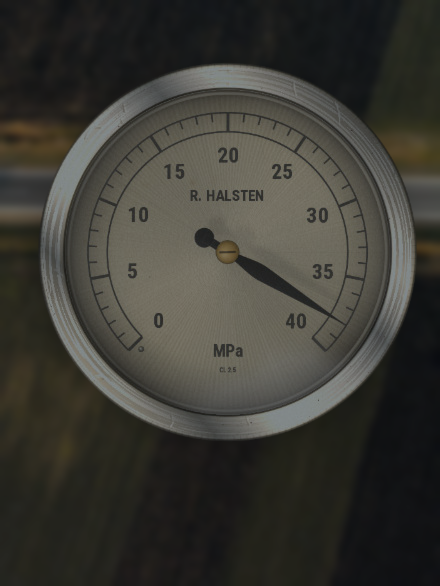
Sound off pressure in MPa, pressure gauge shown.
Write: 38 MPa
